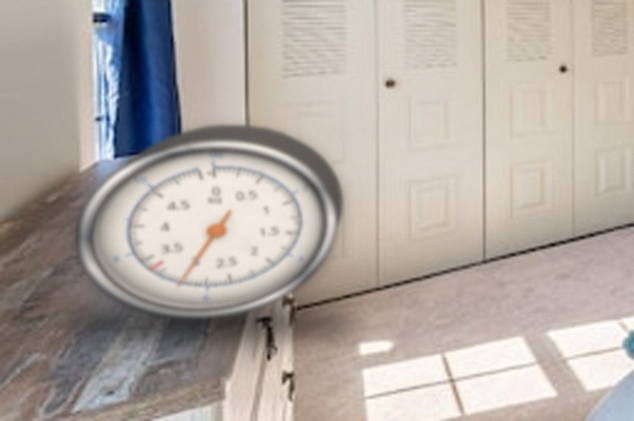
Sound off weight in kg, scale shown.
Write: 3 kg
